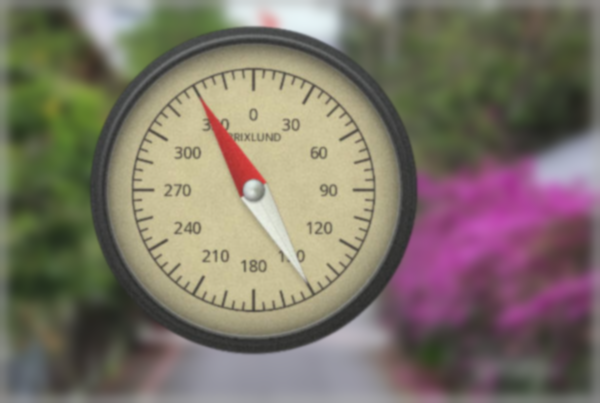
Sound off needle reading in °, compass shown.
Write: 330 °
